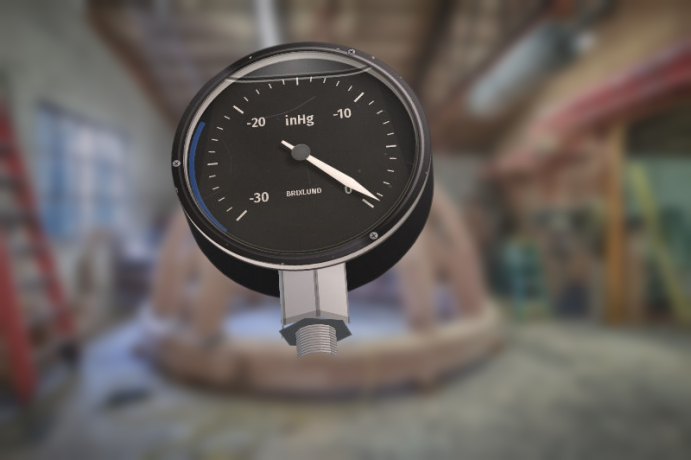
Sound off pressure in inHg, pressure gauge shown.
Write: -0.5 inHg
